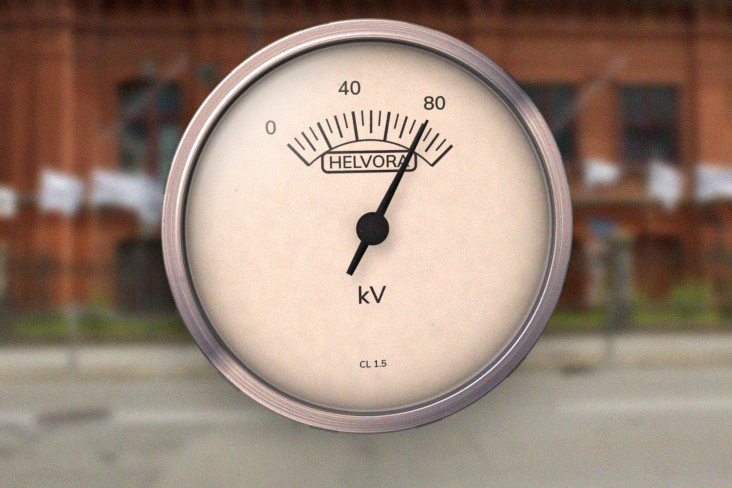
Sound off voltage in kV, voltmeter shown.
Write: 80 kV
